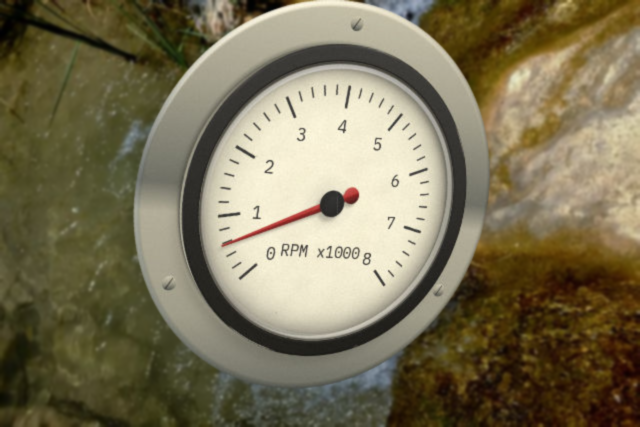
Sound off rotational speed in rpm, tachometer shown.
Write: 600 rpm
